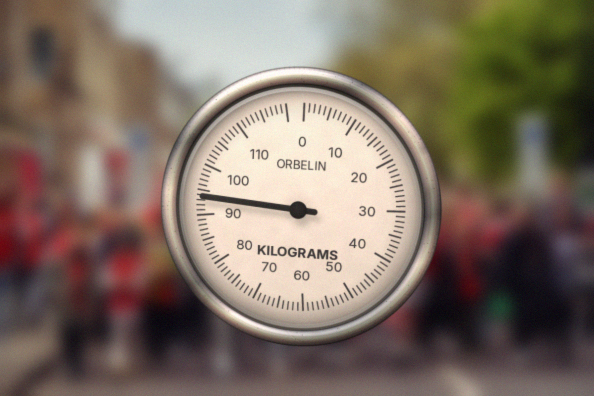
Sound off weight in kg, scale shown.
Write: 94 kg
